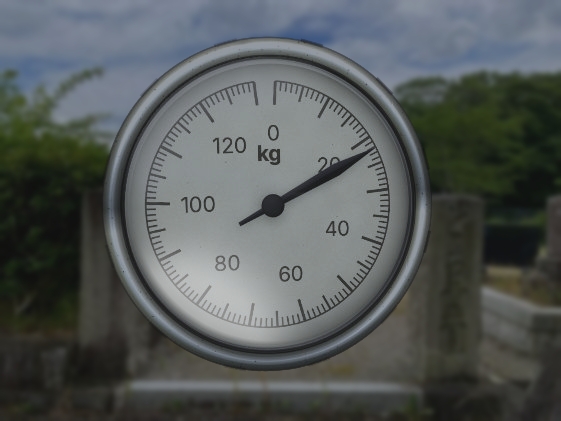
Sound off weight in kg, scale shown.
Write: 22 kg
